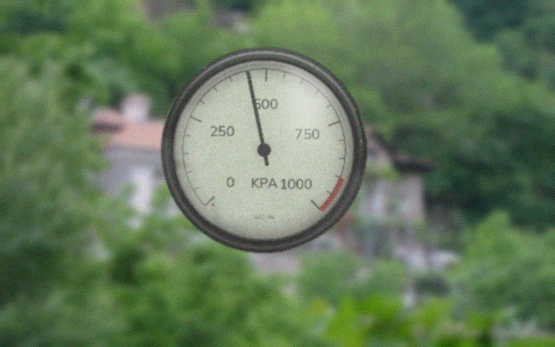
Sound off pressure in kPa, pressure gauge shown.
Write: 450 kPa
